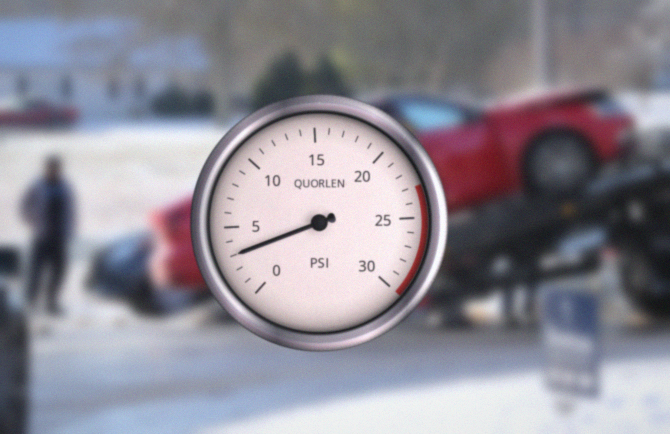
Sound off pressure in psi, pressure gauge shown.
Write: 3 psi
